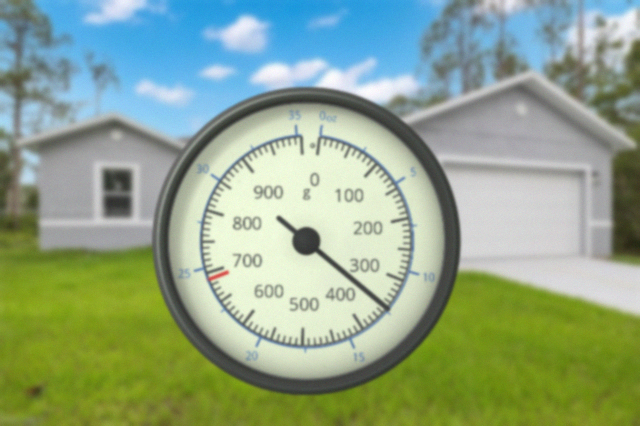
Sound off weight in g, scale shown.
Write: 350 g
